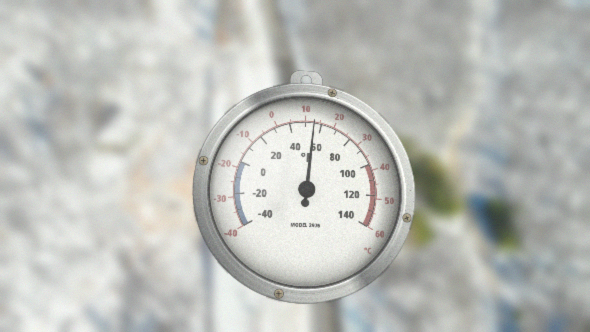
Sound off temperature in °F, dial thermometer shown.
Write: 55 °F
